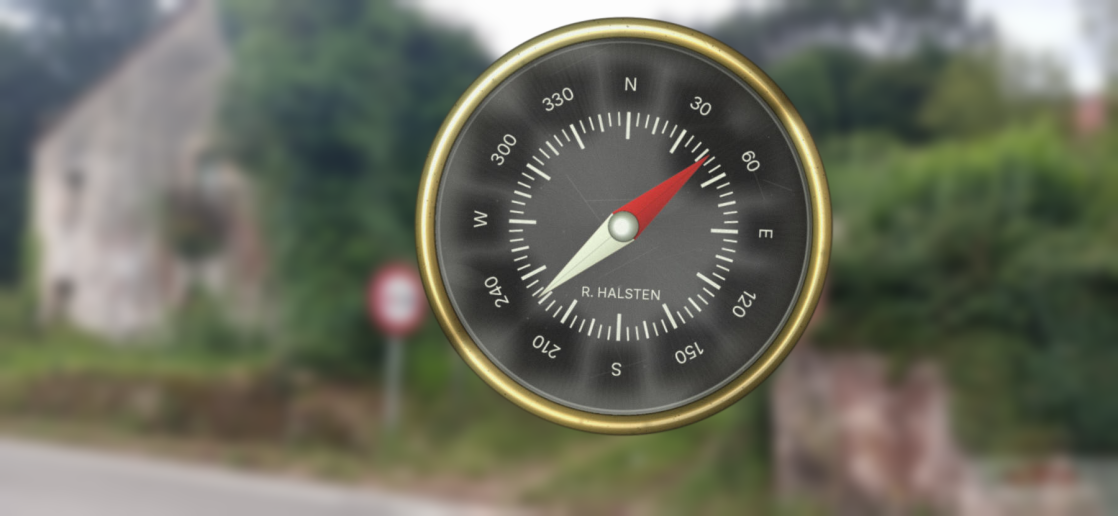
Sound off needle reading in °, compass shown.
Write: 47.5 °
